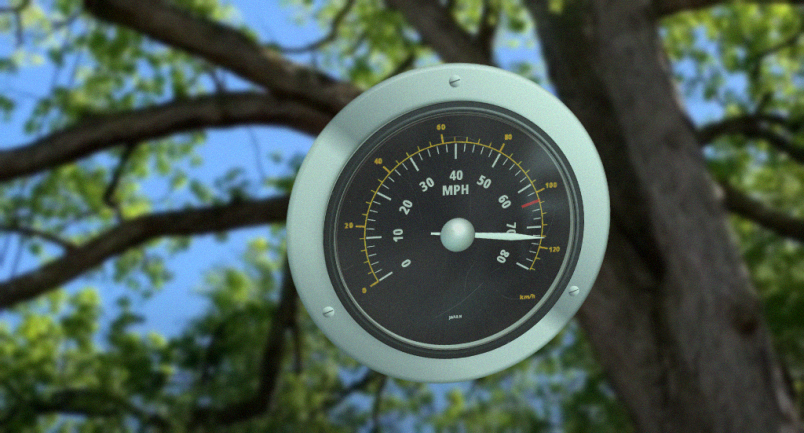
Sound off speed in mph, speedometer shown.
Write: 72 mph
